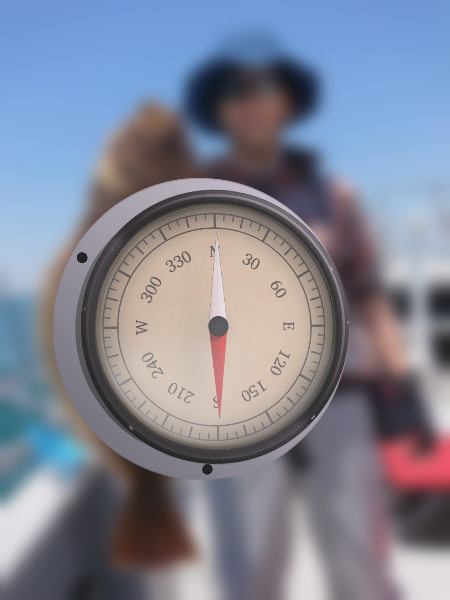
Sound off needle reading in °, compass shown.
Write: 180 °
